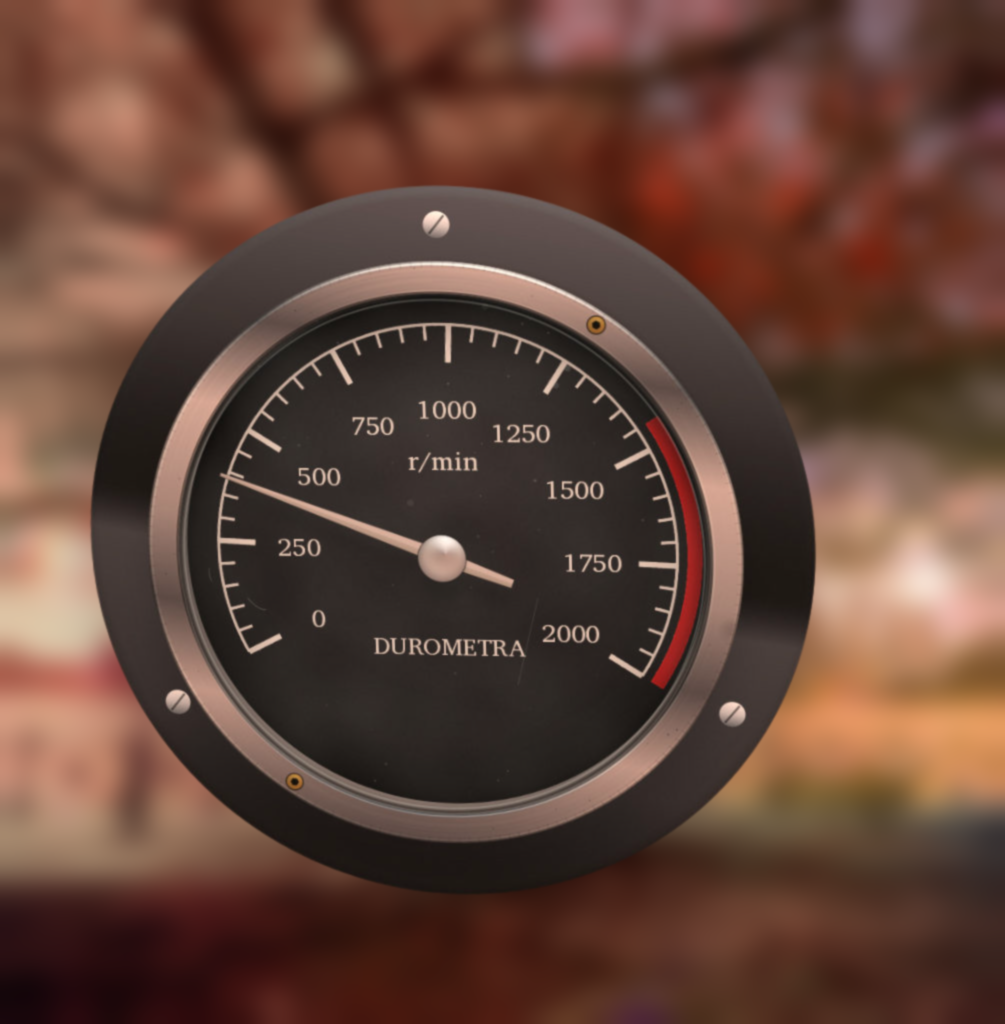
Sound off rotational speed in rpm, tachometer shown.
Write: 400 rpm
